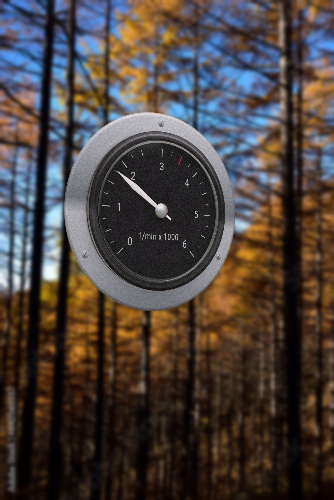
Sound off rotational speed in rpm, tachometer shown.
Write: 1750 rpm
